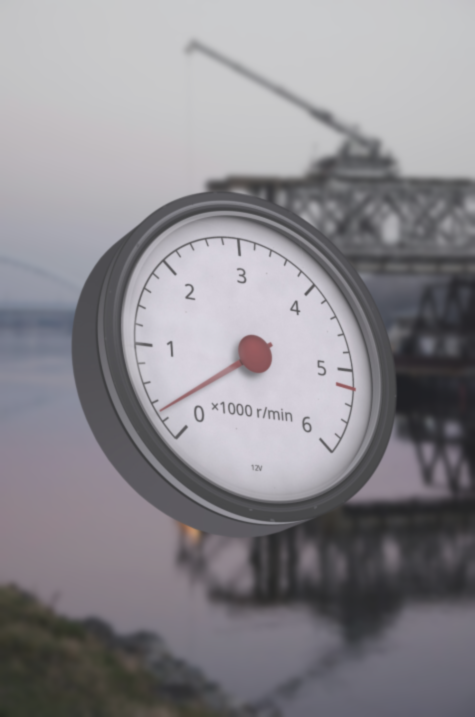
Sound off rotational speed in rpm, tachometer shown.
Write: 300 rpm
